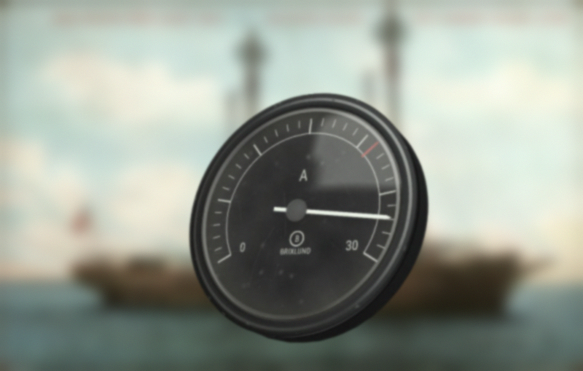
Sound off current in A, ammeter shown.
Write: 27 A
